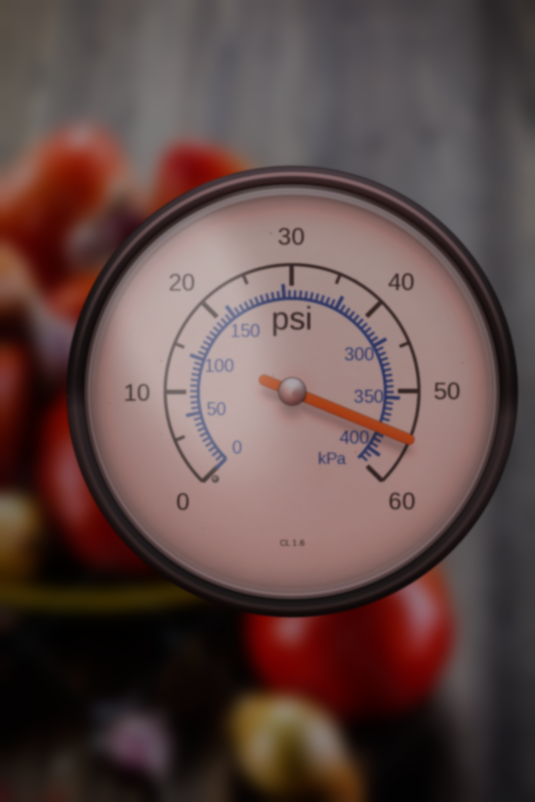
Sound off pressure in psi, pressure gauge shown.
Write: 55 psi
